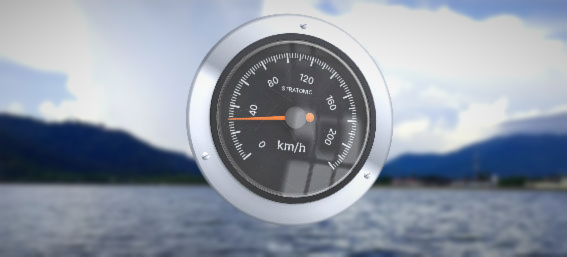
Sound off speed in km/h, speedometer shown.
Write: 30 km/h
